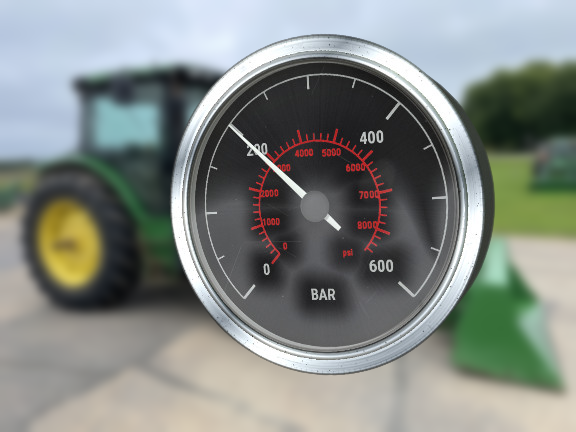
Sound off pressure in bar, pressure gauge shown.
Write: 200 bar
